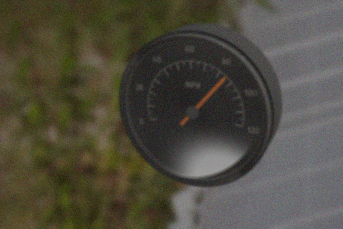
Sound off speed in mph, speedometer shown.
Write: 85 mph
